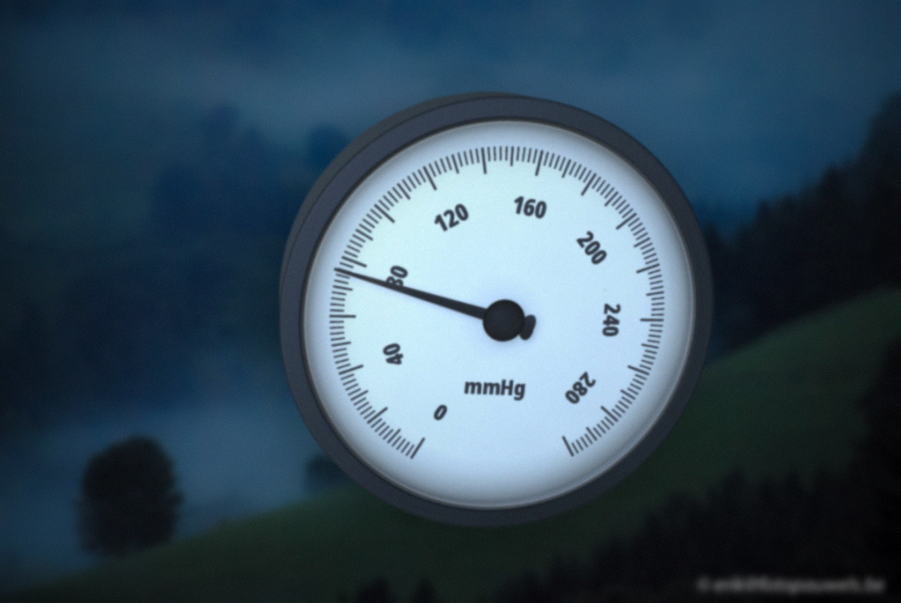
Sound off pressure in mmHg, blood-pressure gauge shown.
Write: 76 mmHg
